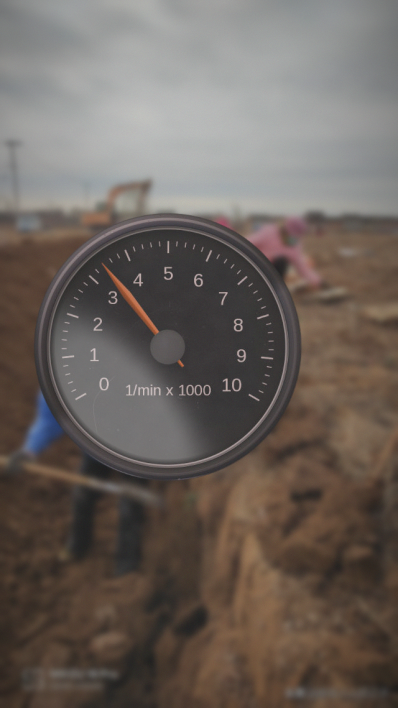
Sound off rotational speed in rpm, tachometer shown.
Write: 3400 rpm
